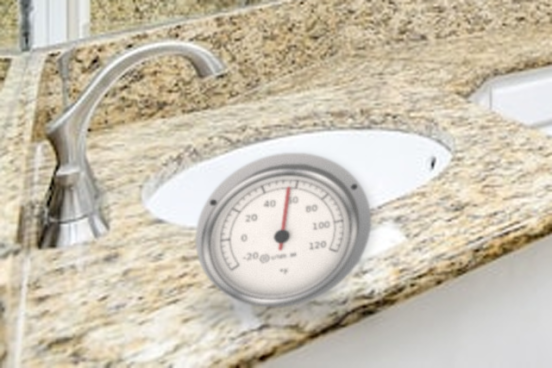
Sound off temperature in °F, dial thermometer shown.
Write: 56 °F
